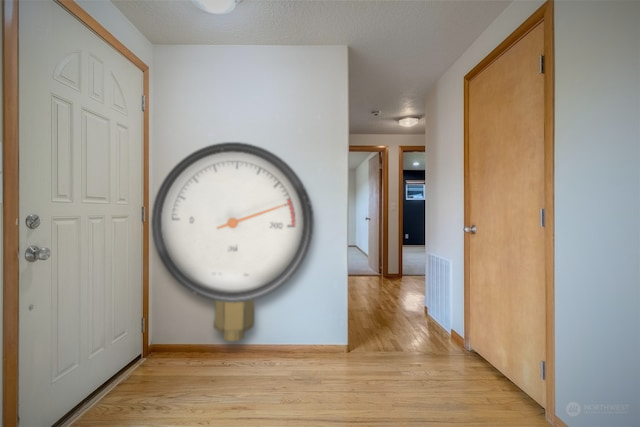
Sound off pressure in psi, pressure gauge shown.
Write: 175 psi
